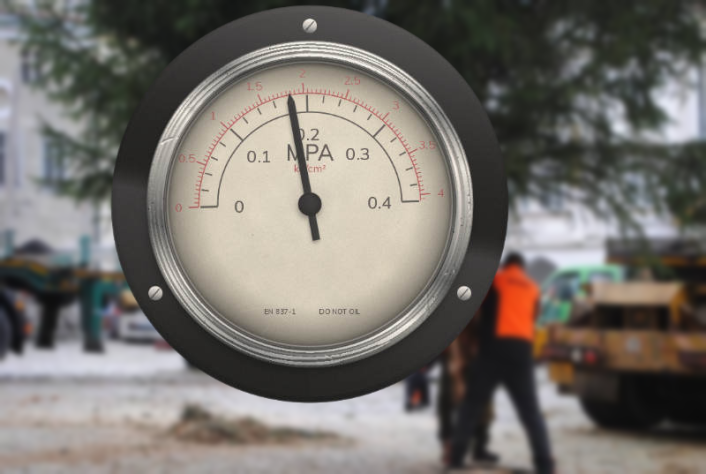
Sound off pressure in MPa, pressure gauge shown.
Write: 0.18 MPa
